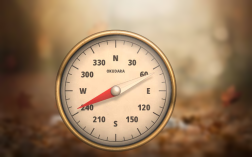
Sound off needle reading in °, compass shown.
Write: 245 °
